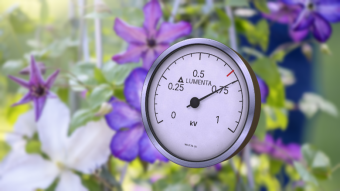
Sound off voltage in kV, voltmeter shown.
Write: 0.75 kV
